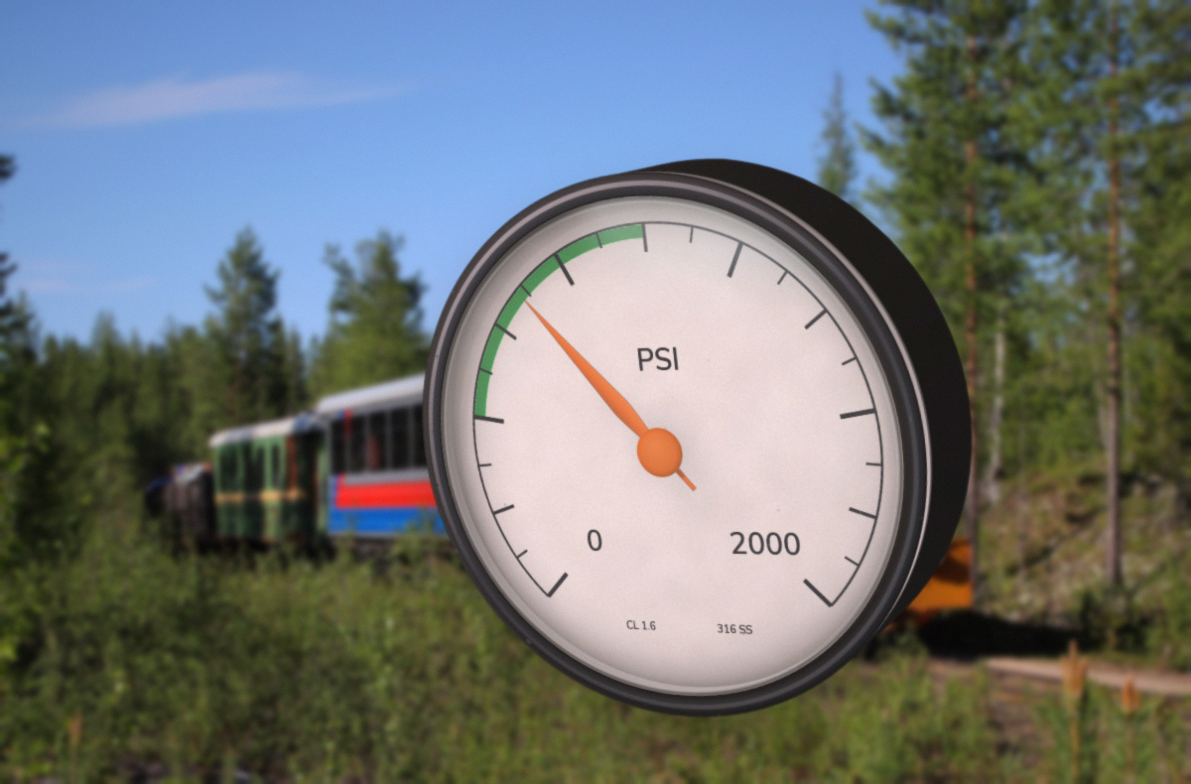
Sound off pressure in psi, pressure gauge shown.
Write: 700 psi
